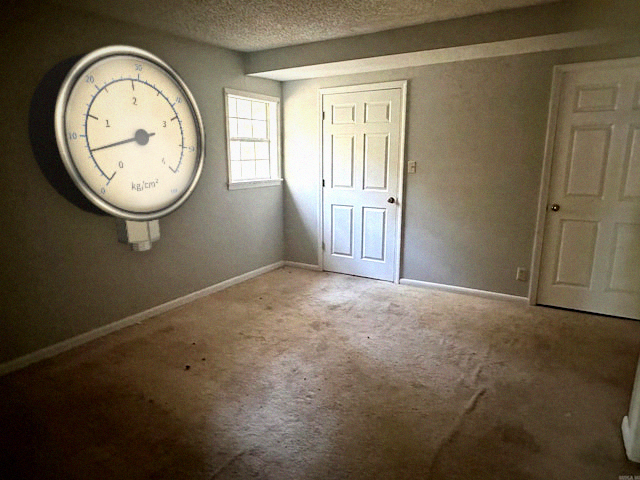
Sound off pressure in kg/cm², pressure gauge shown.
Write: 0.5 kg/cm²
